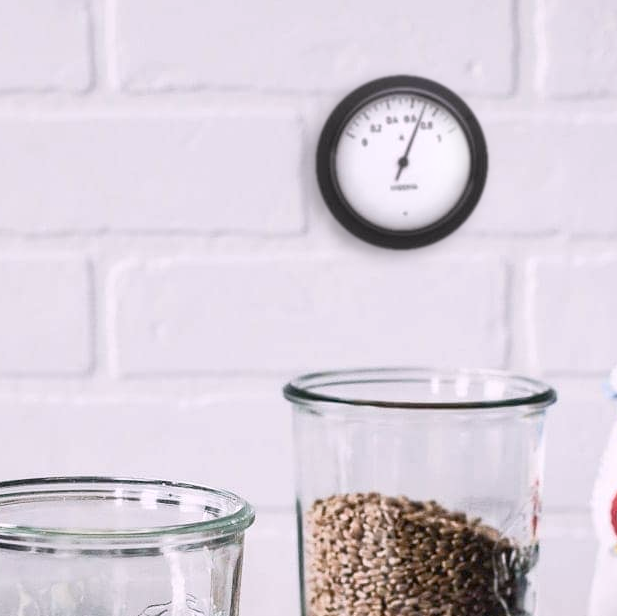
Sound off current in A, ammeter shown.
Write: 0.7 A
